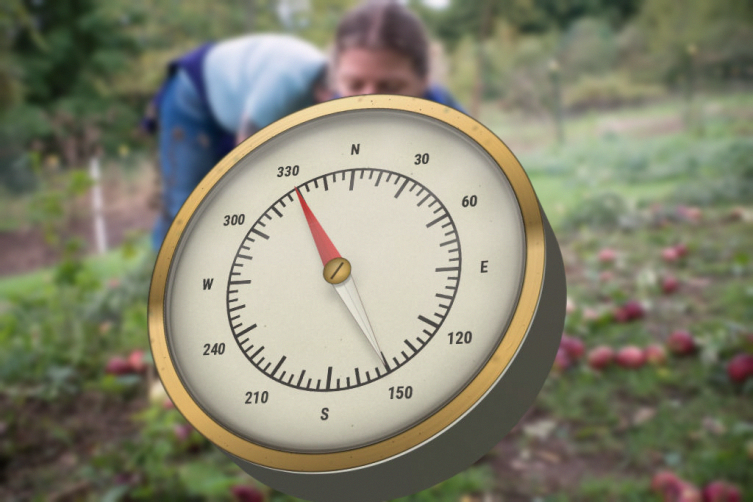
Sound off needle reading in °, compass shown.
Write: 330 °
